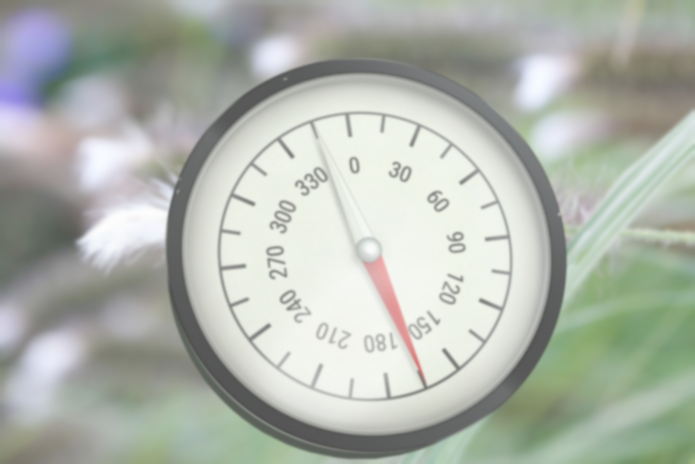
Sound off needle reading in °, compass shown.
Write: 165 °
